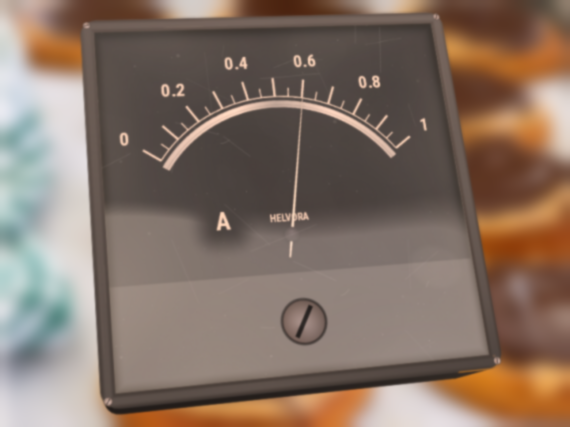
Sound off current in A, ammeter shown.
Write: 0.6 A
